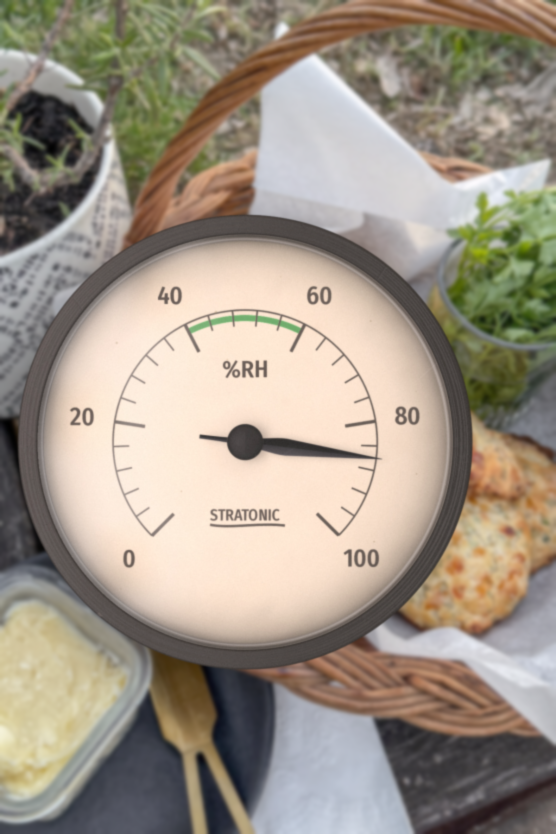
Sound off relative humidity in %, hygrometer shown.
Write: 86 %
